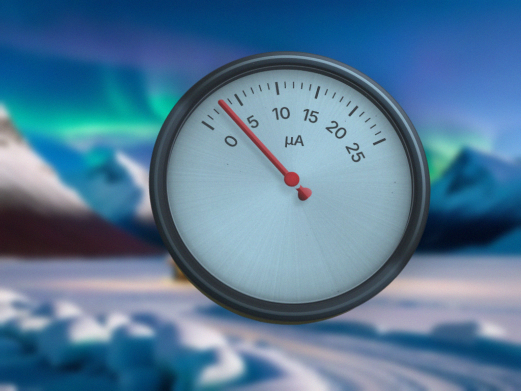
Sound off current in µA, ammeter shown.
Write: 3 µA
